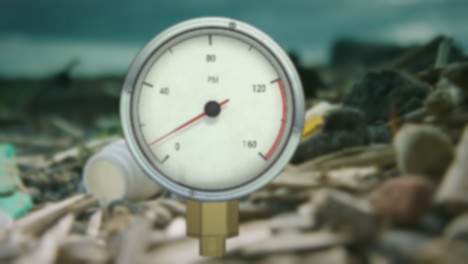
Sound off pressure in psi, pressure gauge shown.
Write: 10 psi
